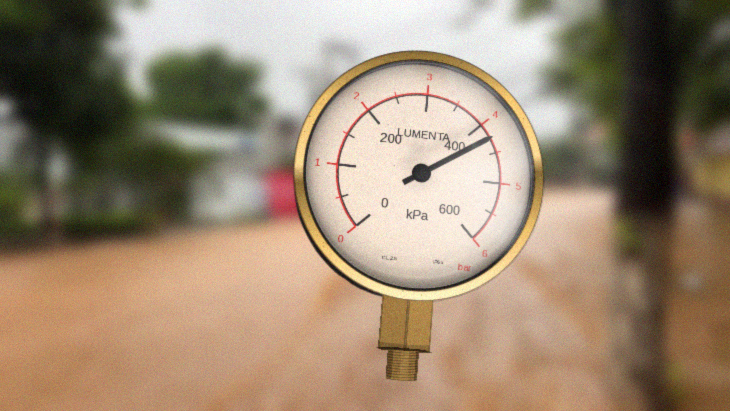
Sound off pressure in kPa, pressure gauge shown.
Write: 425 kPa
